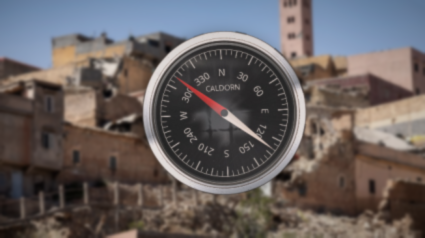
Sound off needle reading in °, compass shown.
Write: 310 °
